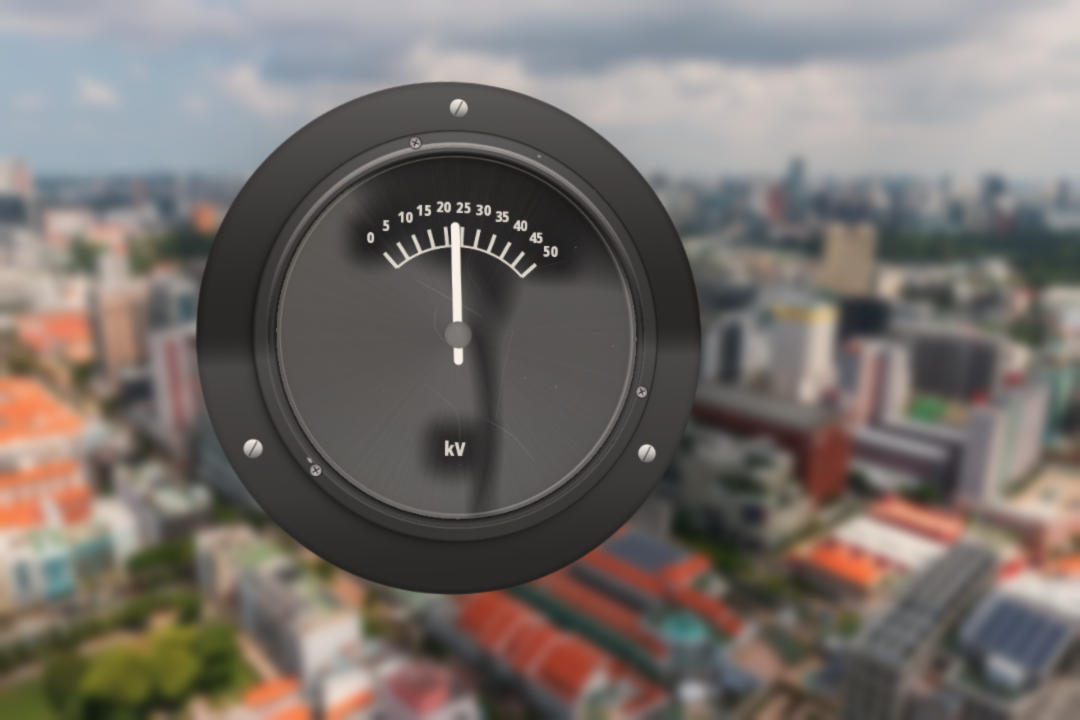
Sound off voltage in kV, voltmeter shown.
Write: 22.5 kV
